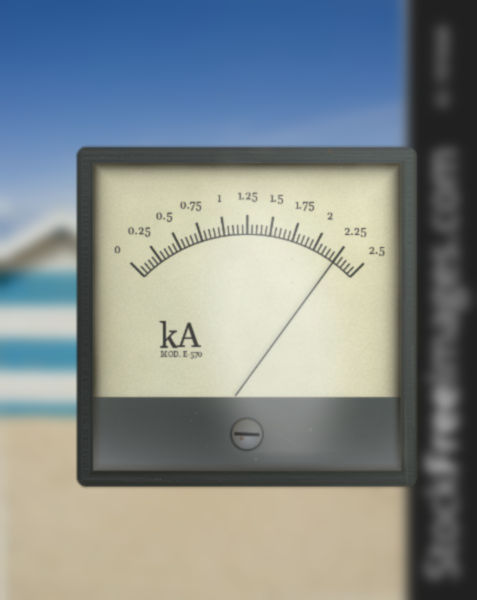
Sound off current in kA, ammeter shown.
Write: 2.25 kA
